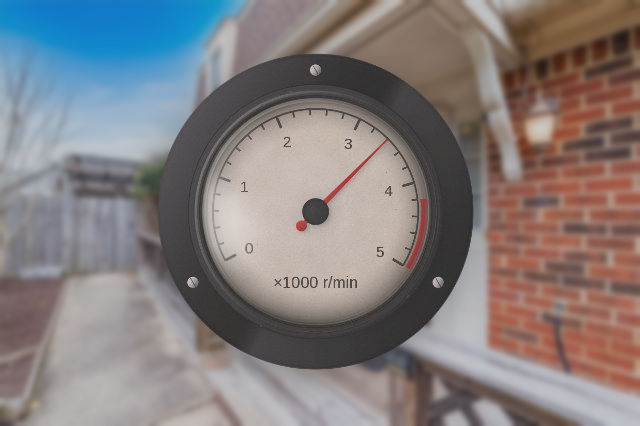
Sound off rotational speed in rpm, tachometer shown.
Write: 3400 rpm
